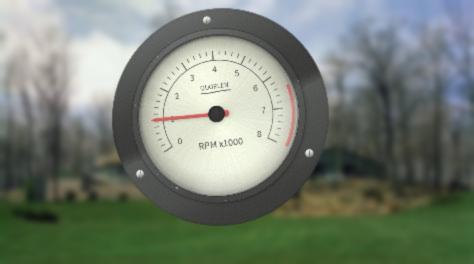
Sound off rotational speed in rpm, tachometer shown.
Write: 1000 rpm
